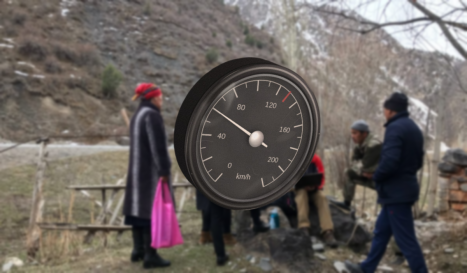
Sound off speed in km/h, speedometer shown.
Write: 60 km/h
